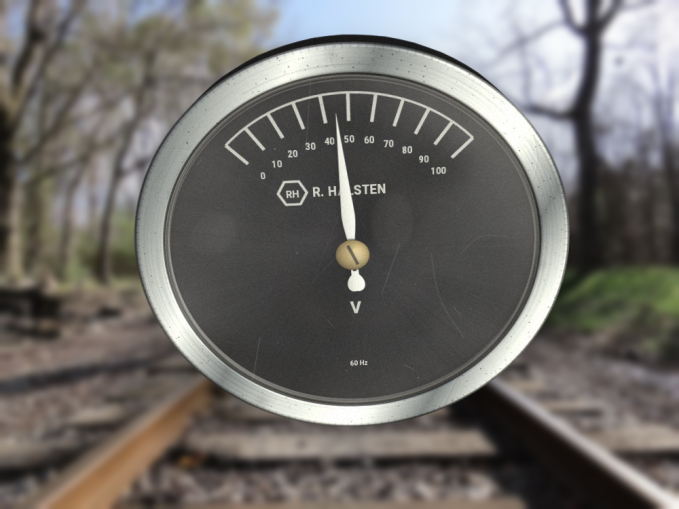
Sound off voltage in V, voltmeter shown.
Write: 45 V
